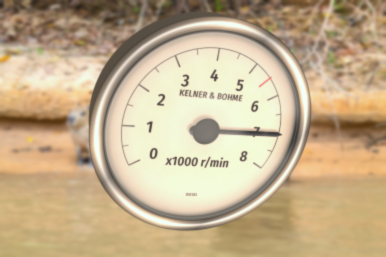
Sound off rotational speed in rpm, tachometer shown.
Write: 7000 rpm
